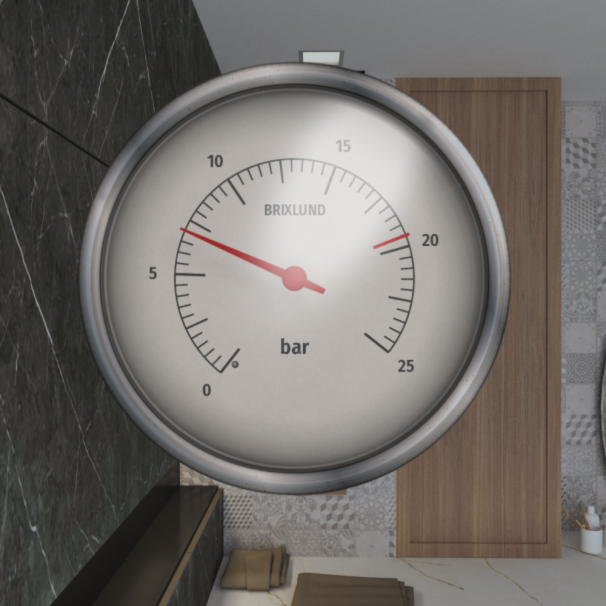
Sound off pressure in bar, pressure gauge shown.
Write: 7 bar
